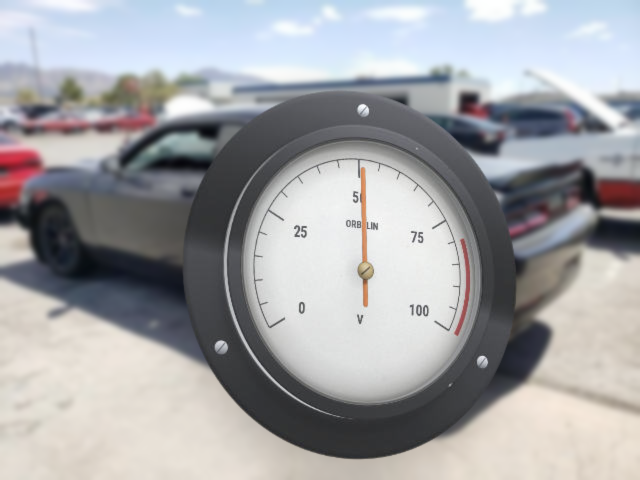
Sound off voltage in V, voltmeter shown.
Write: 50 V
